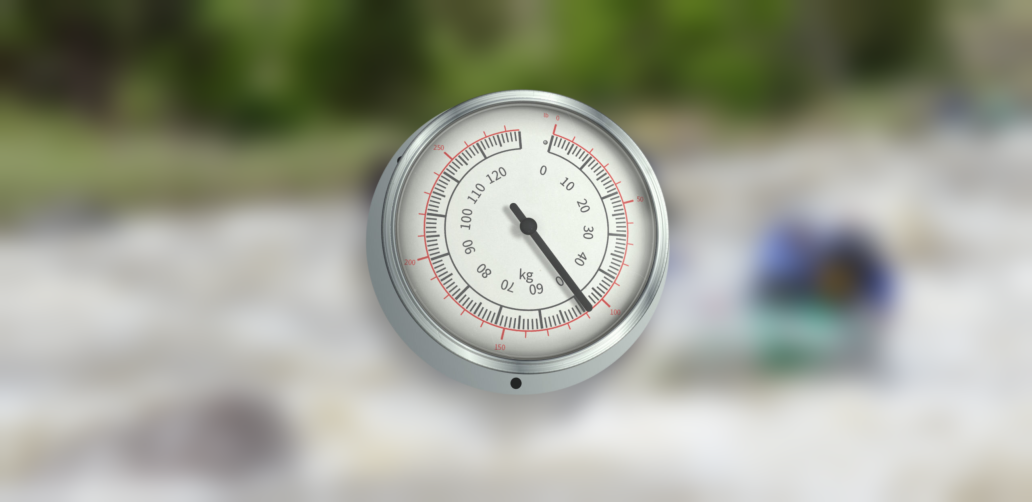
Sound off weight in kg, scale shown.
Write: 49 kg
